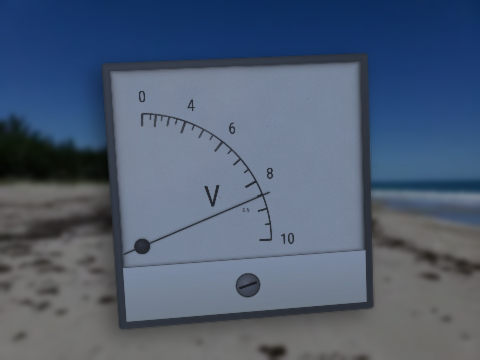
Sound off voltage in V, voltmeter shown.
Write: 8.5 V
